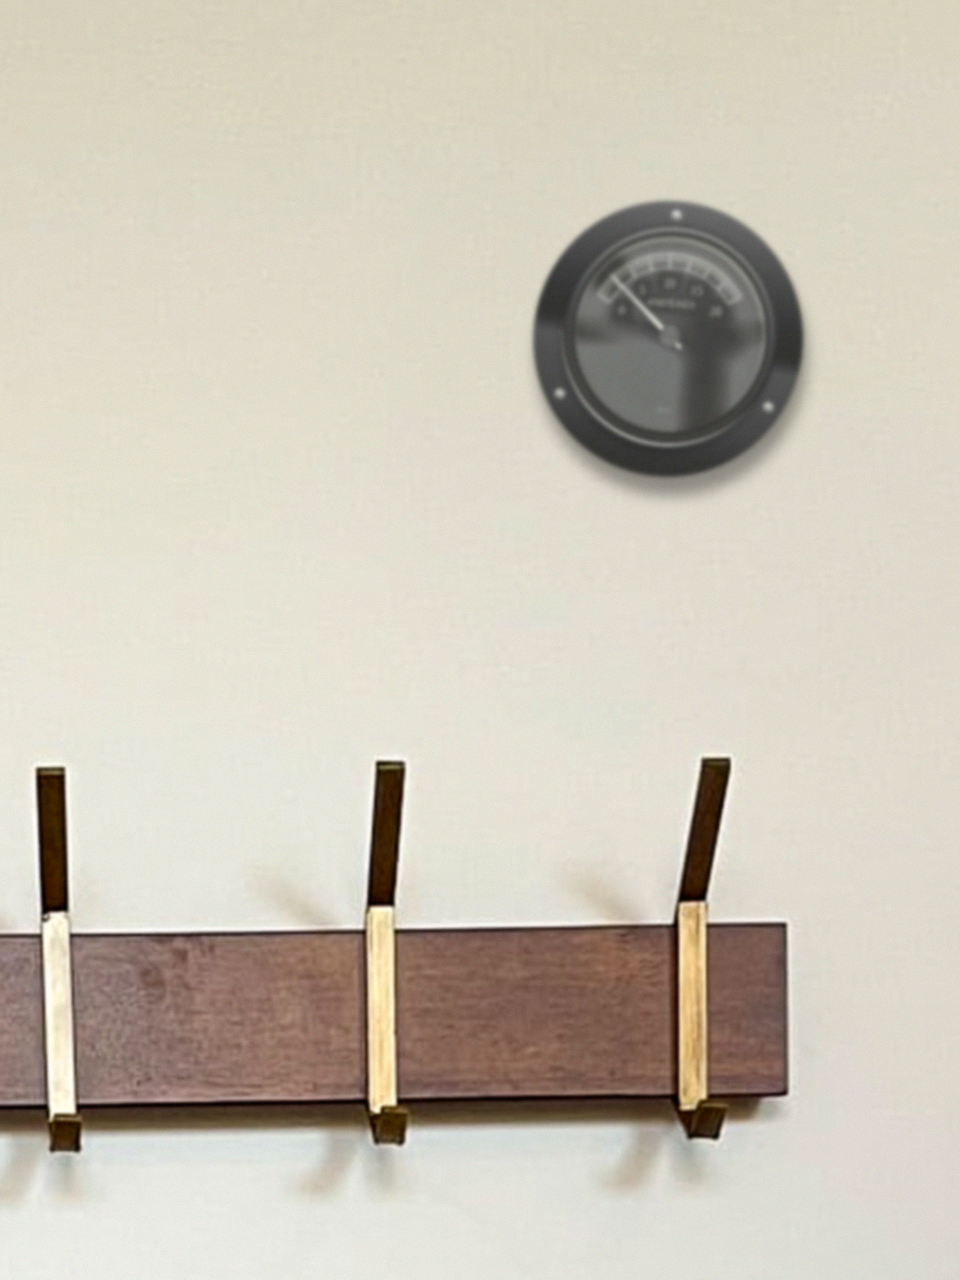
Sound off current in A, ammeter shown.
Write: 2.5 A
